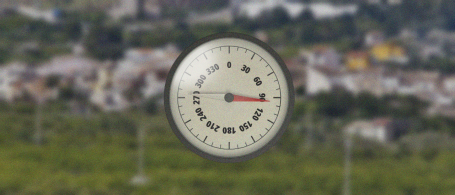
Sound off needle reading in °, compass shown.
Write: 95 °
